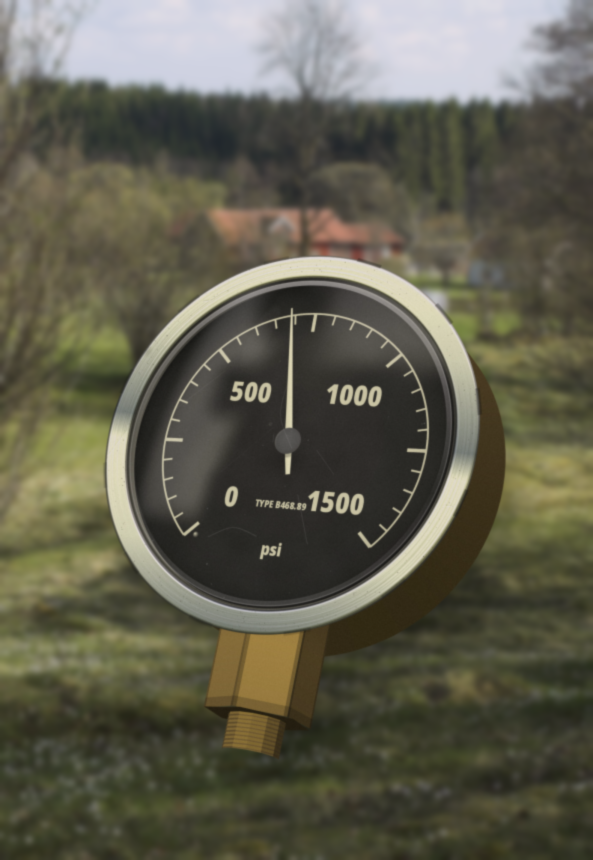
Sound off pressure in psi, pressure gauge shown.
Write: 700 psi
